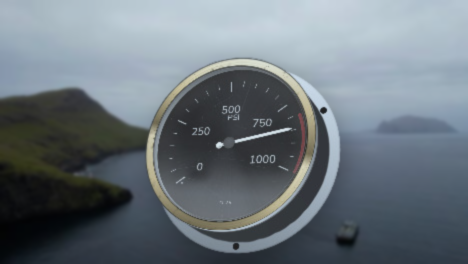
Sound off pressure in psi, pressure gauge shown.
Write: 850 psi
